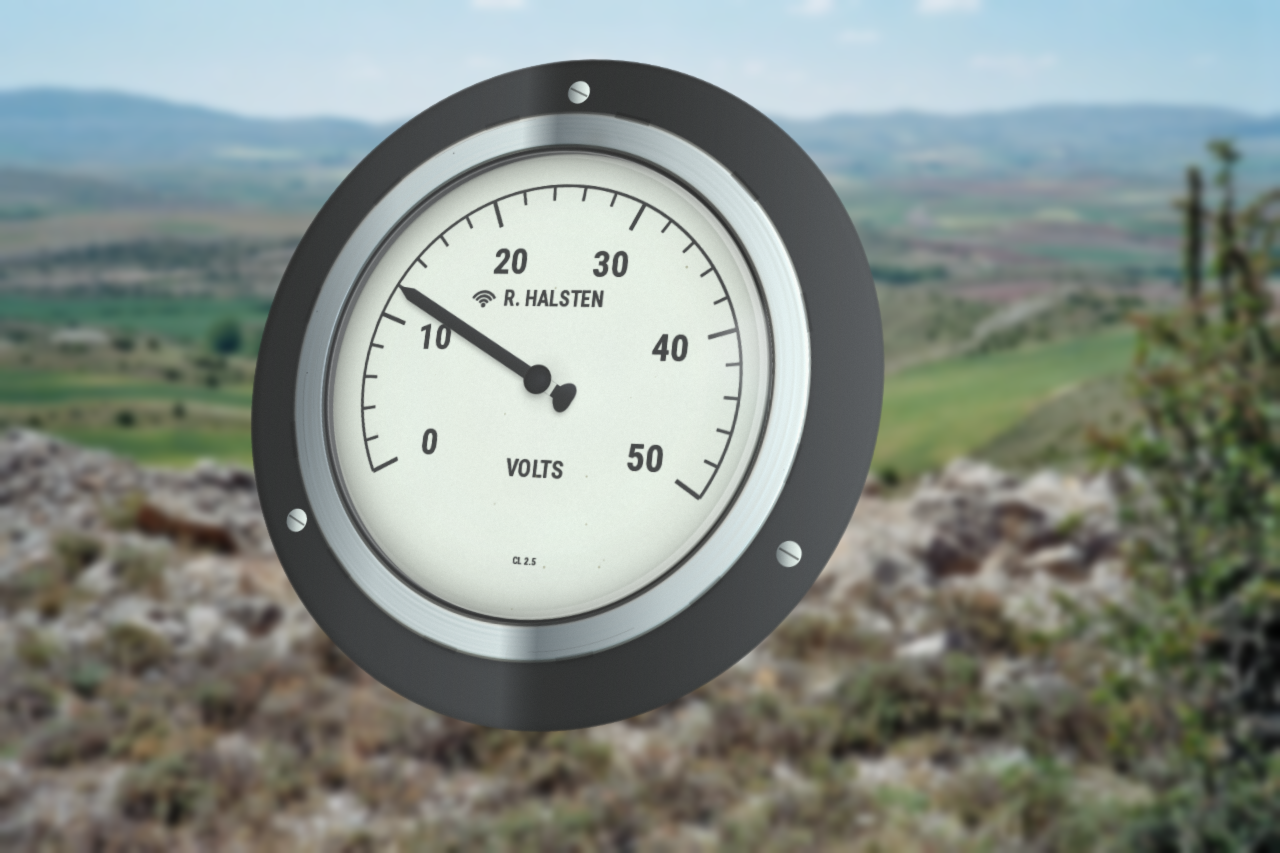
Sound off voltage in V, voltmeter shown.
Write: 12 V
